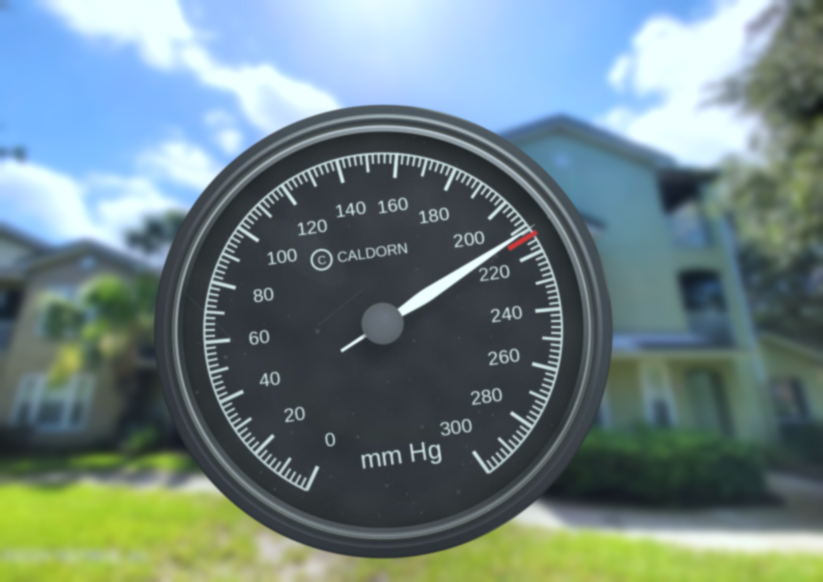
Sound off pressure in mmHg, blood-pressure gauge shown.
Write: 212 mmHg
